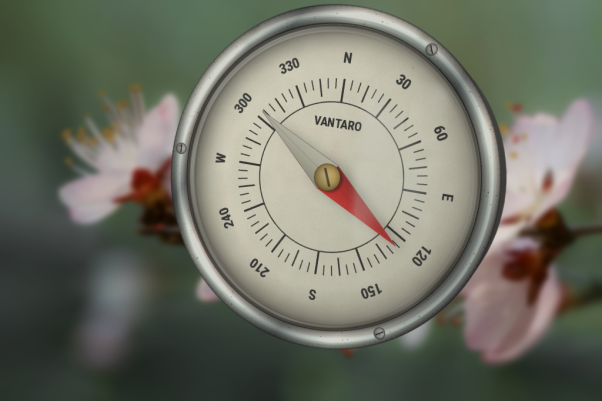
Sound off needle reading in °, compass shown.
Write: 125 °
